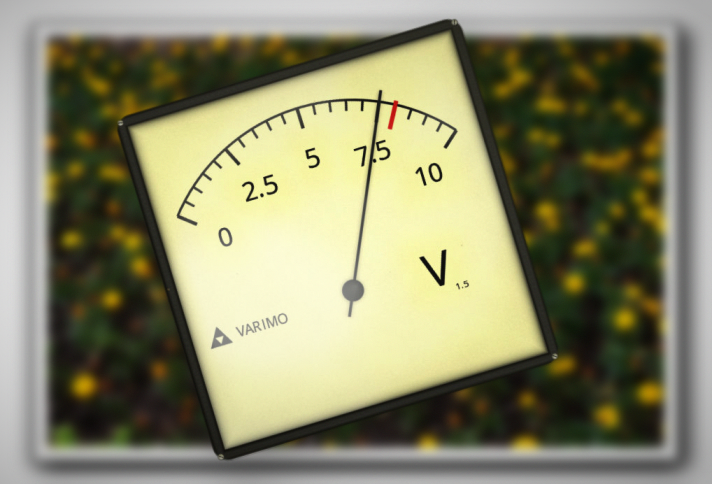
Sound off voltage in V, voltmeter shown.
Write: 7.5 V
